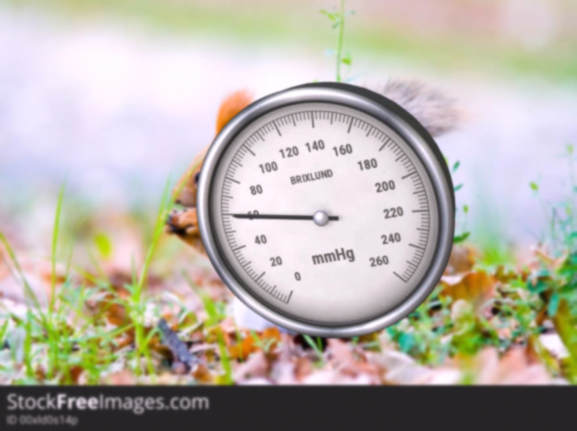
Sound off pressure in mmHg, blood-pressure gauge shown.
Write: 60 mmHg
